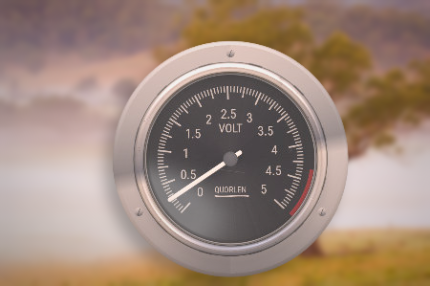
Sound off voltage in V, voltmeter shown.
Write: 0.25 V
